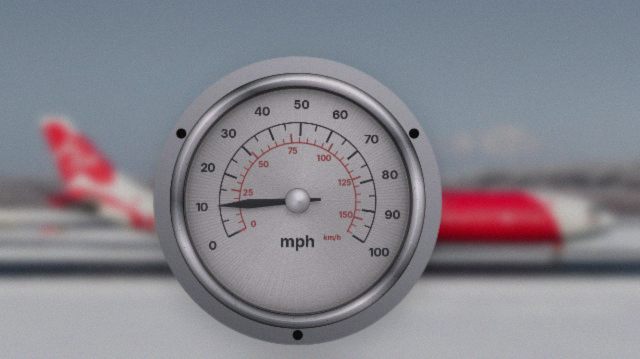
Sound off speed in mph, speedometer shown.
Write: 10 mph
